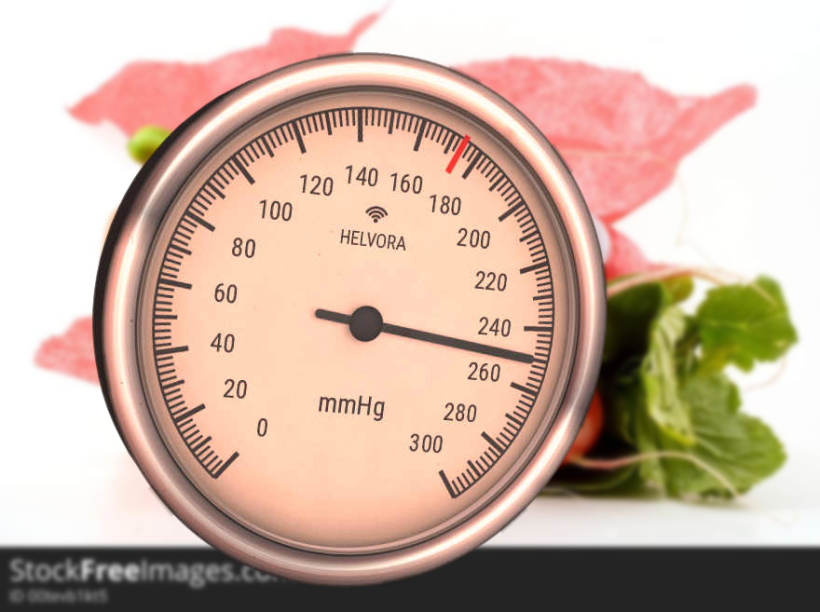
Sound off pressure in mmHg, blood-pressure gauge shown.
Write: 250 mmHg
